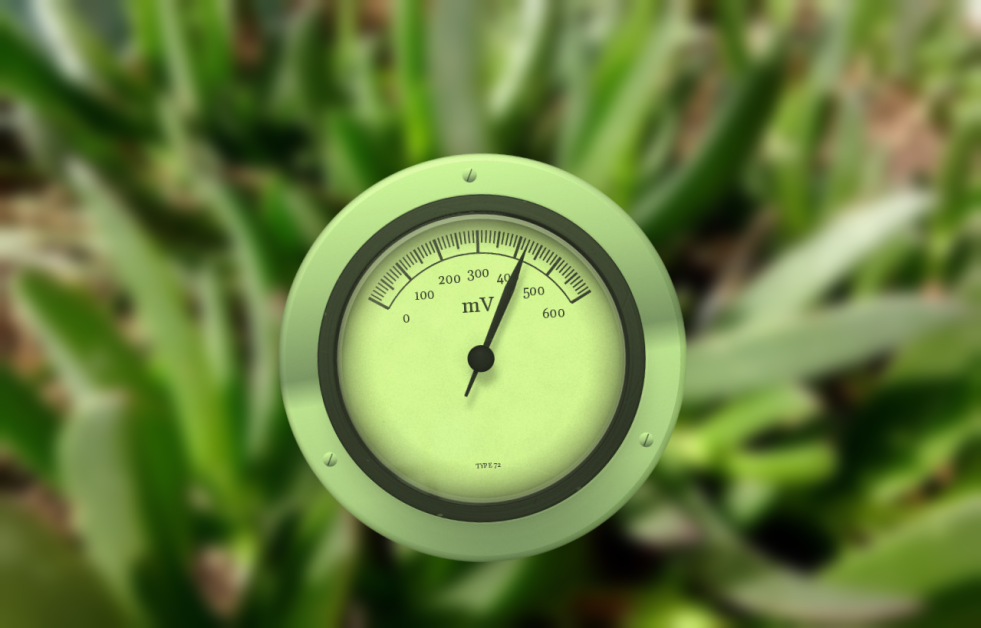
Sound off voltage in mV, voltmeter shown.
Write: 420 mV
